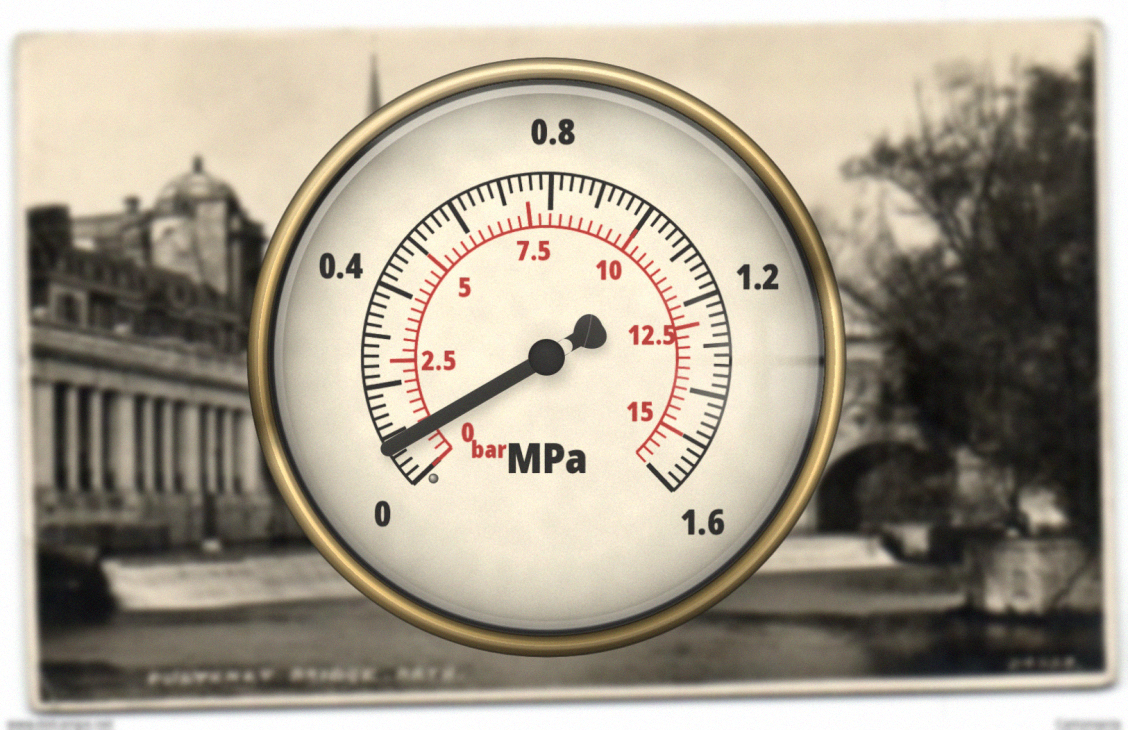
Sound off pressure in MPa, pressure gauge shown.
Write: 0.08 MPa
